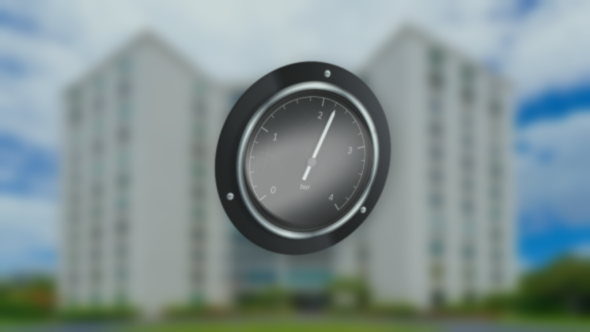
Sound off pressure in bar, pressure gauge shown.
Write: 2.2 bar
